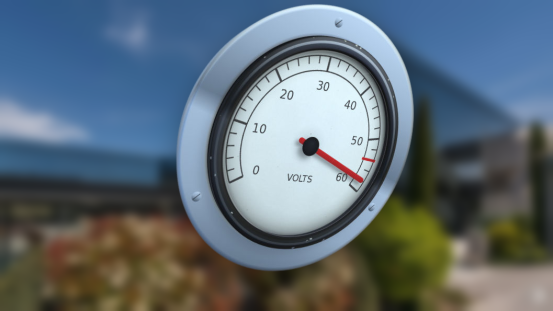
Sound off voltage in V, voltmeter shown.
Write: 58 V
